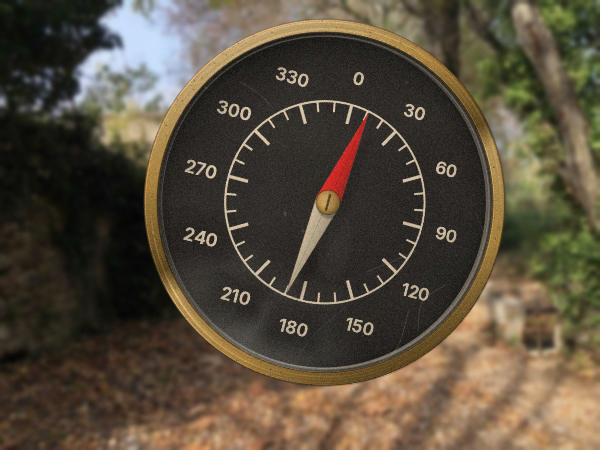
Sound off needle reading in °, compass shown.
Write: 10 °
